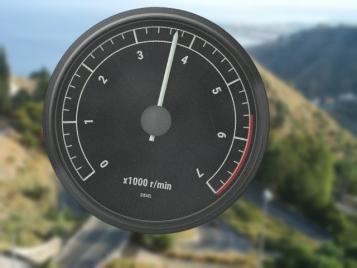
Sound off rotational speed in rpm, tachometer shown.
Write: 3700 rpm
